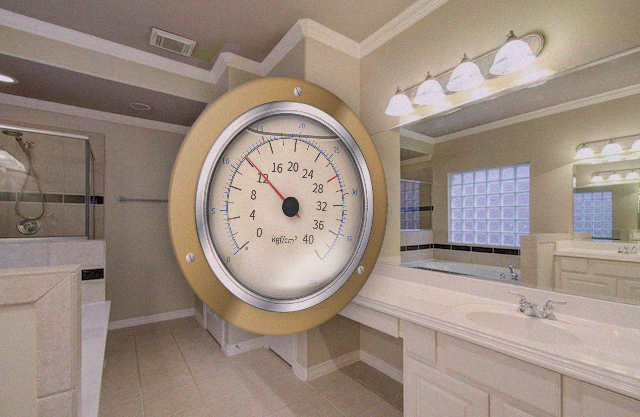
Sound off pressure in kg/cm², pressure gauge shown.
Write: 12 kg/cm²
